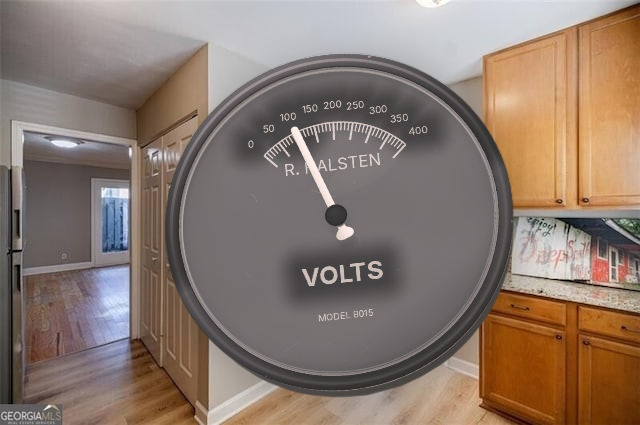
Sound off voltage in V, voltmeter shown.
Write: 100 V
